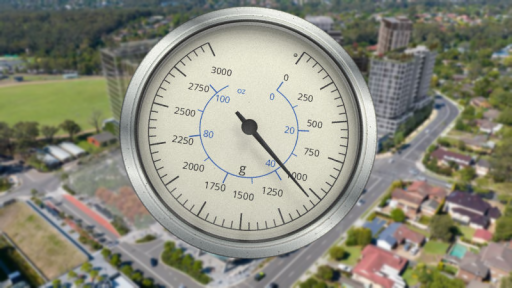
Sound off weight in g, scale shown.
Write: 1050 g
